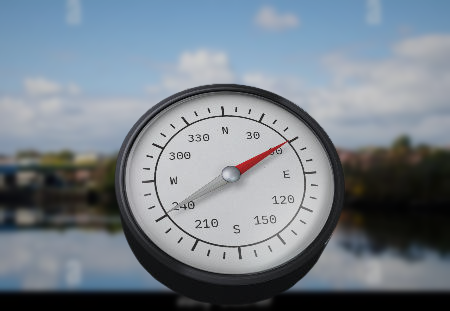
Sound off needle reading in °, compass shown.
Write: 60 °
